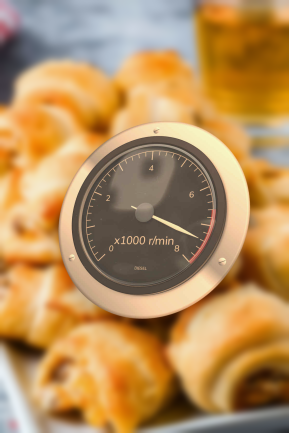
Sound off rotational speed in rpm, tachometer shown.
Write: 7400 rpm
